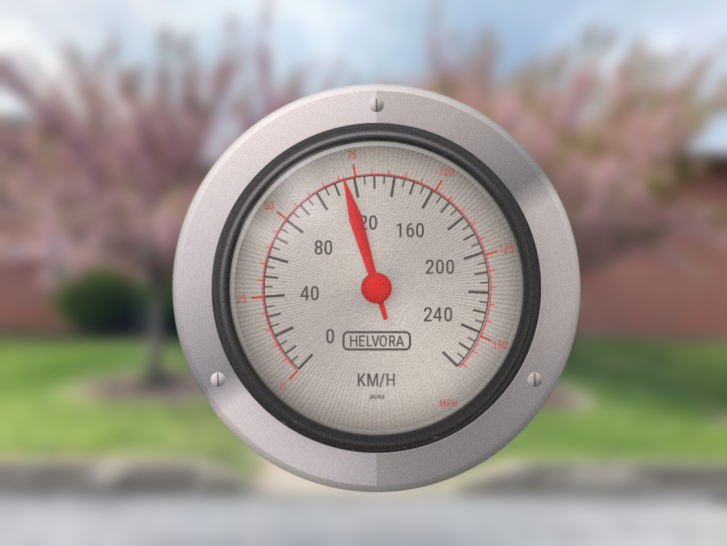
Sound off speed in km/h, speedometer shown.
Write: 115 km/h
